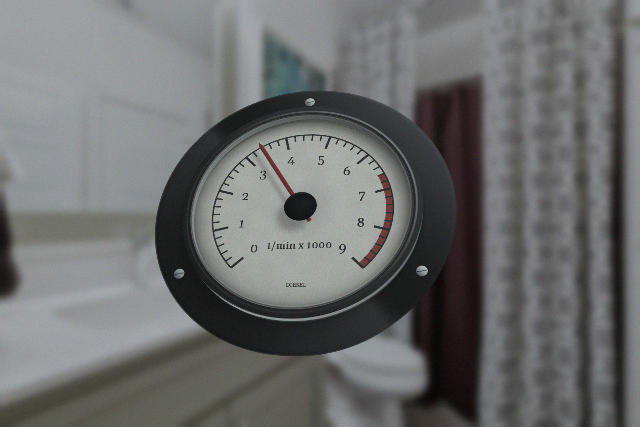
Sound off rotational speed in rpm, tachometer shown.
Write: 3400 rpm
